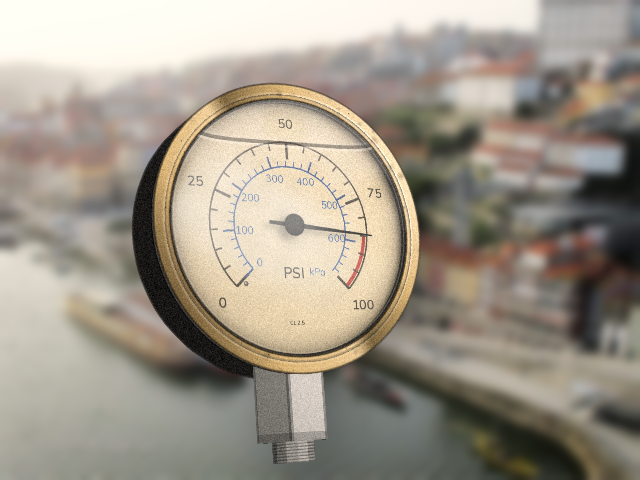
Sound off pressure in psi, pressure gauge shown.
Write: 85 psi
